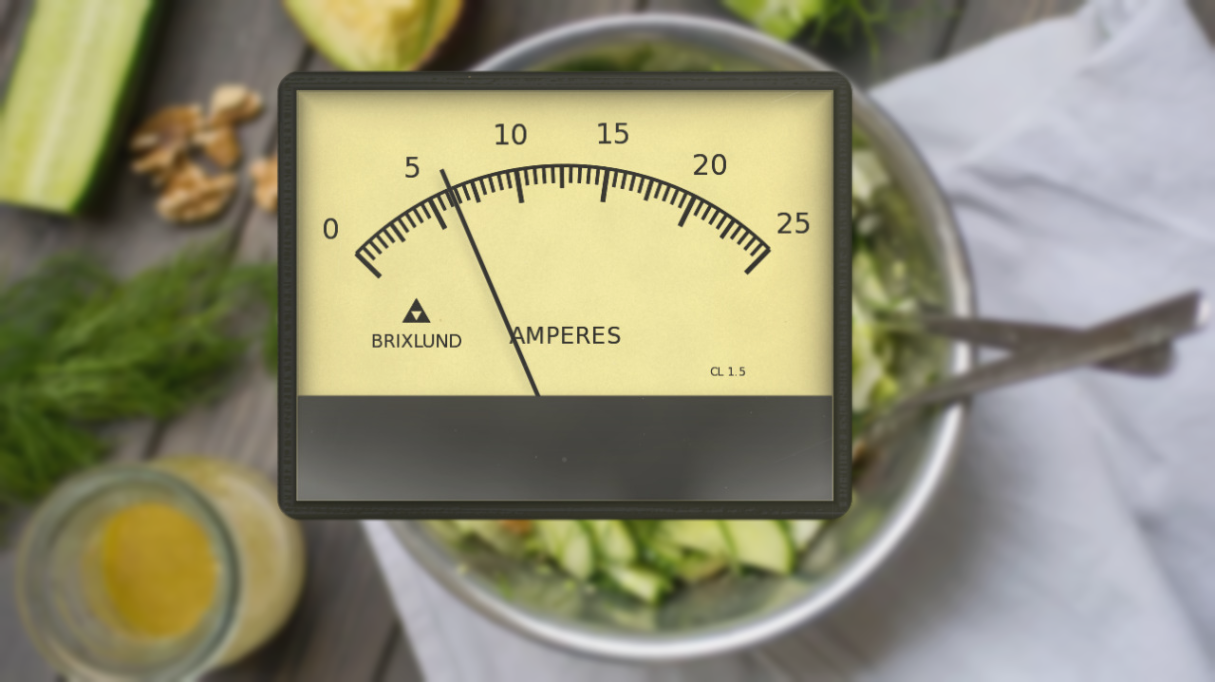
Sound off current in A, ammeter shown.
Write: 6.25 A
